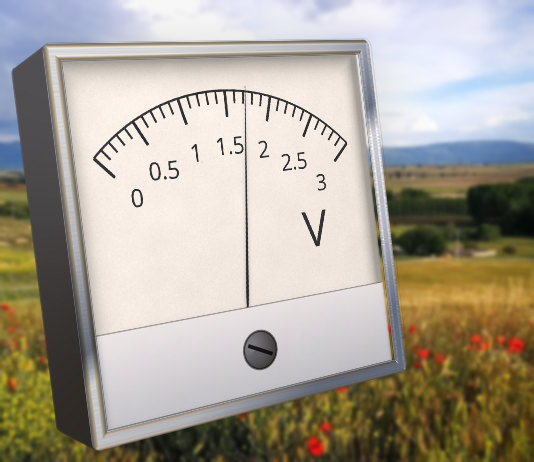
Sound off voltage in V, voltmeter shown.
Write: 1.7 V
